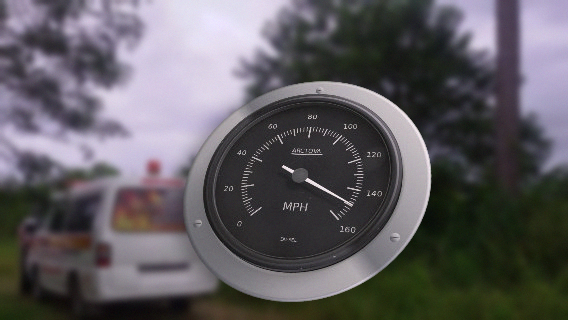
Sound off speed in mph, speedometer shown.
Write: 150 mph
